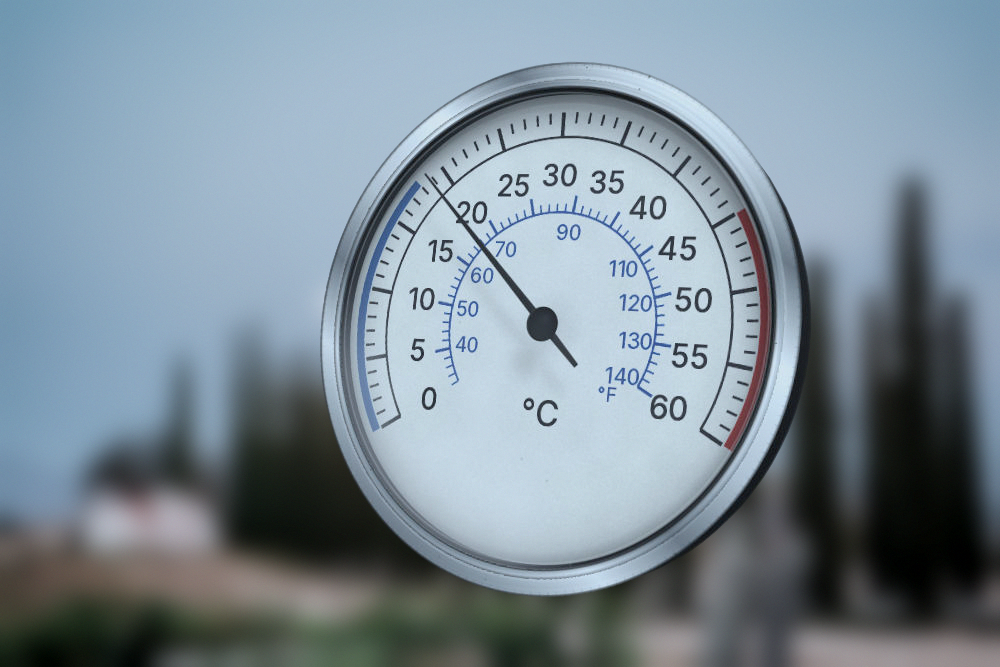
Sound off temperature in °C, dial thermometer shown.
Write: 19 °C
